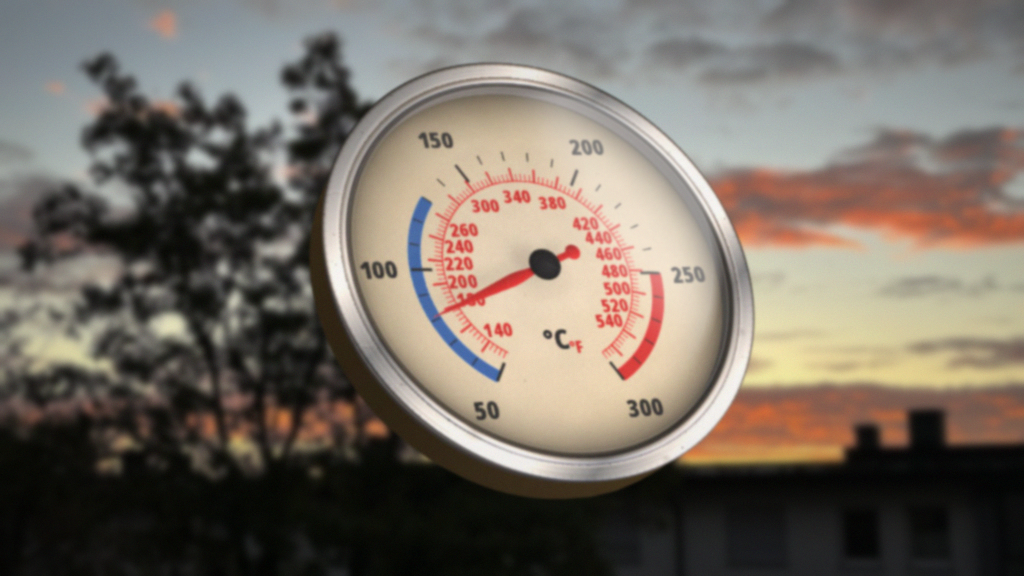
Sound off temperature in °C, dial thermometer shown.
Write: 80 °C
